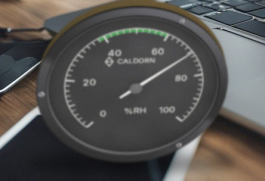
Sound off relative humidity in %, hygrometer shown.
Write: 70 %
